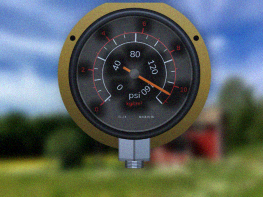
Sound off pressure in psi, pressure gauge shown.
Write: 150 psi
